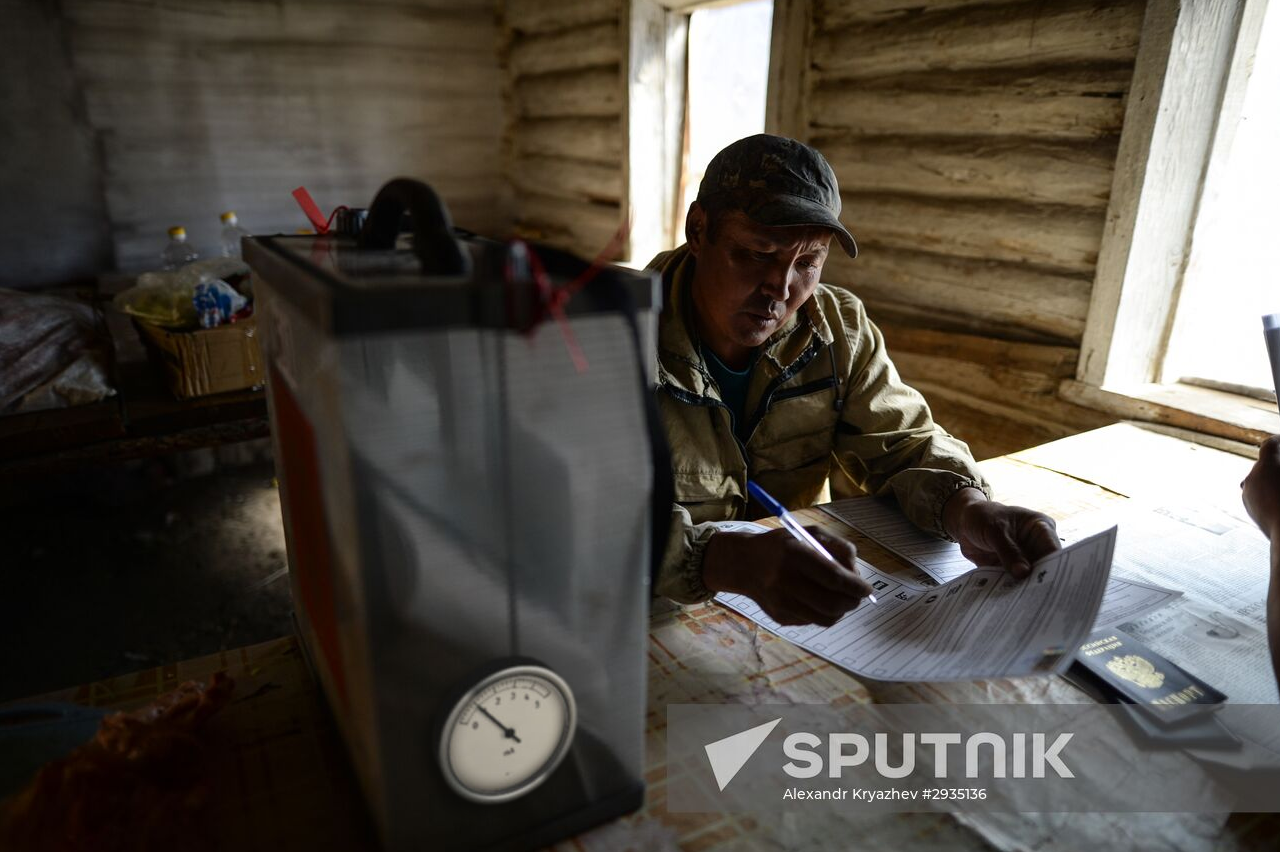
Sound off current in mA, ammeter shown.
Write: 1 mA
